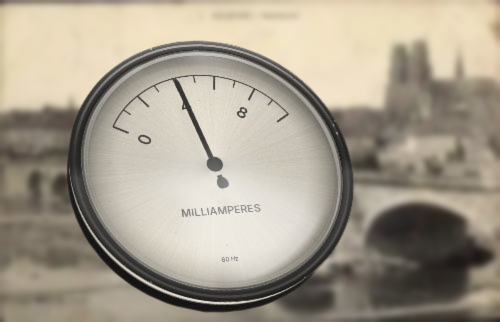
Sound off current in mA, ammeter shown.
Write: 4 mA
